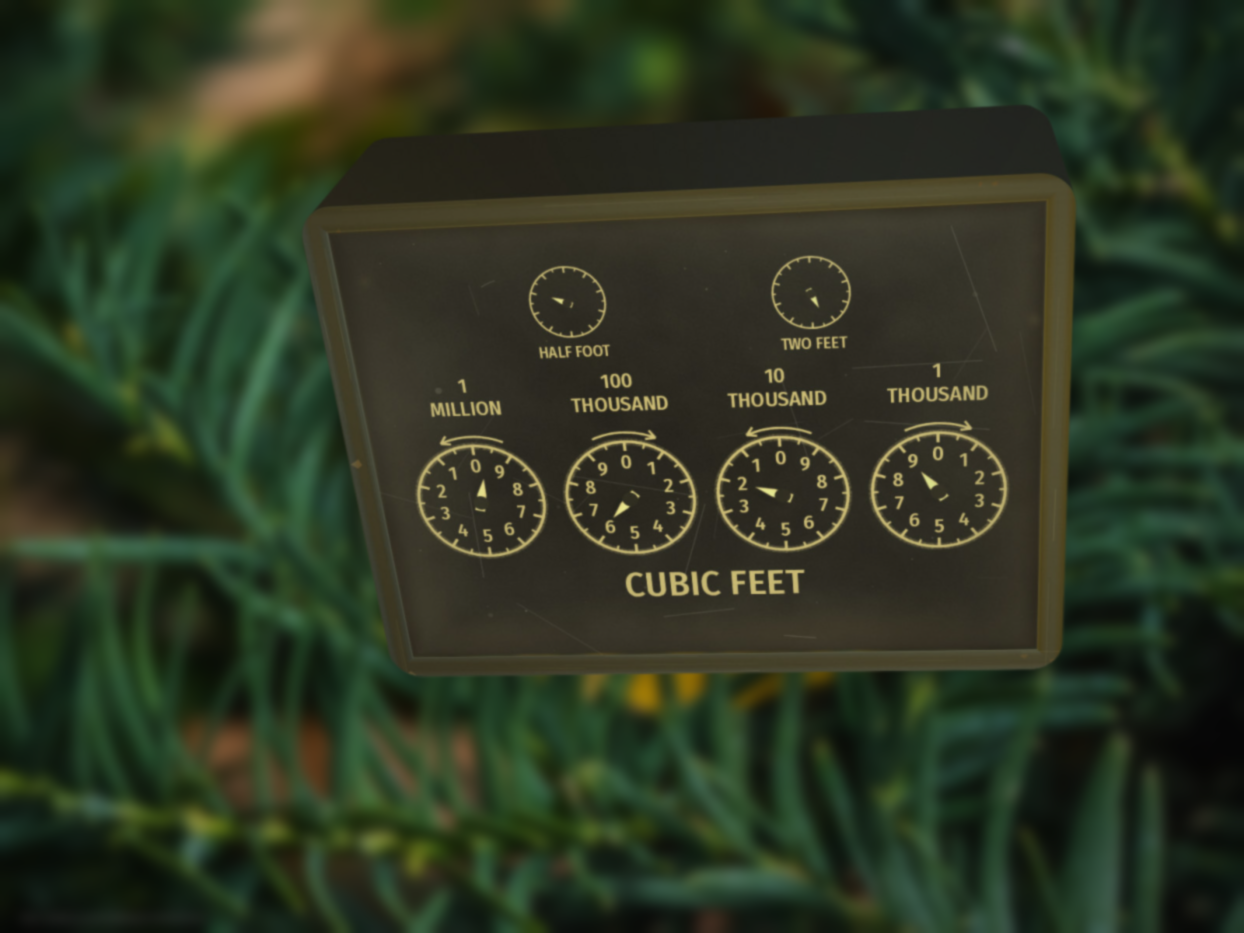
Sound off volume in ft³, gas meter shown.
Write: 961900 ft³
